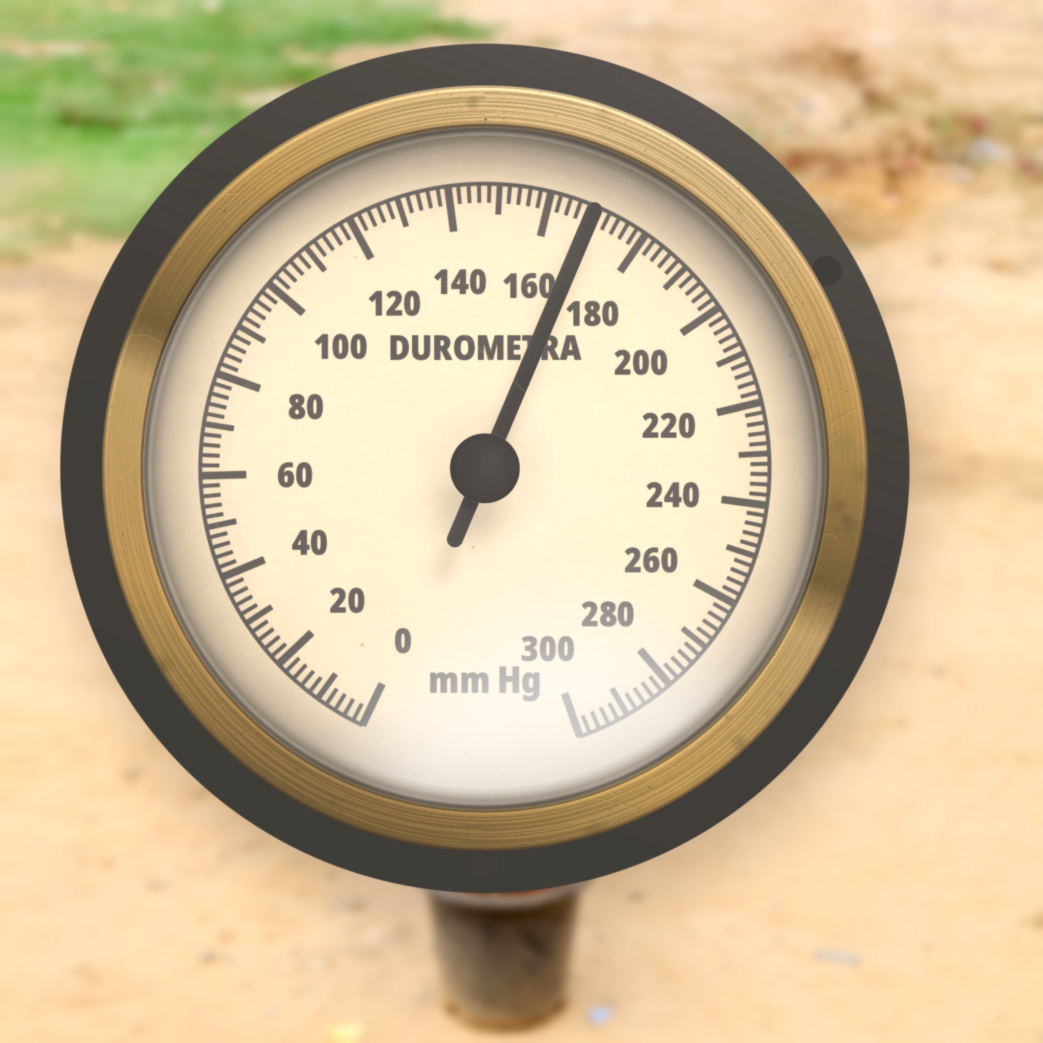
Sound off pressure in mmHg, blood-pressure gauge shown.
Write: 169 mmHg
